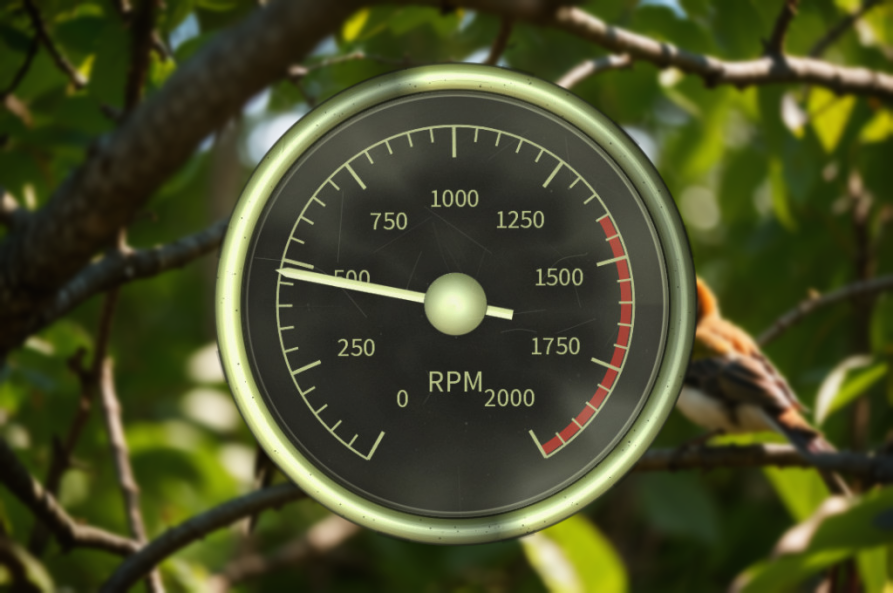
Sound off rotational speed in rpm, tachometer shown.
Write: 475 rpm
